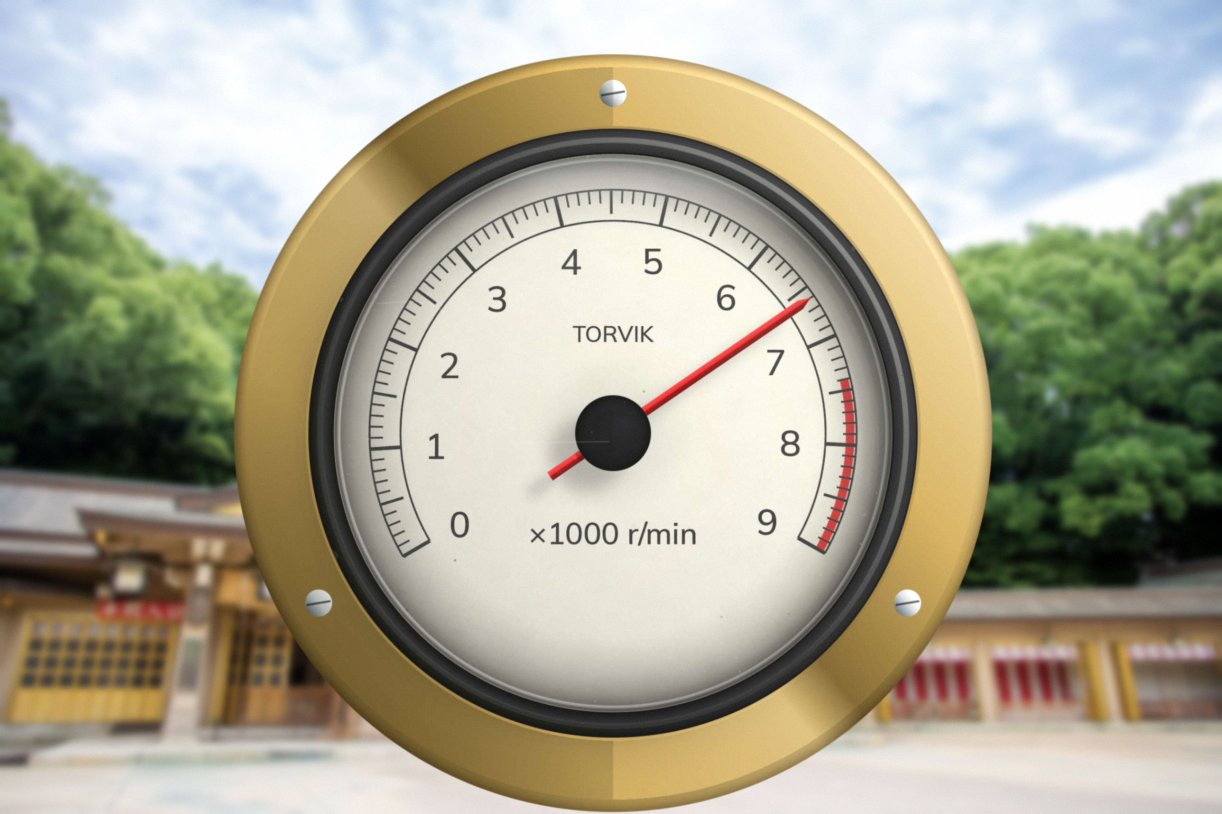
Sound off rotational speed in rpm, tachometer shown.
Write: 6600 rpm
